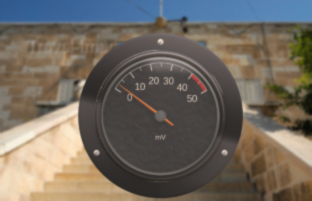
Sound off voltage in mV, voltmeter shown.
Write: 2.5 mV
